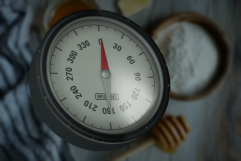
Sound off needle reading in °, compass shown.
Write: 0 °
